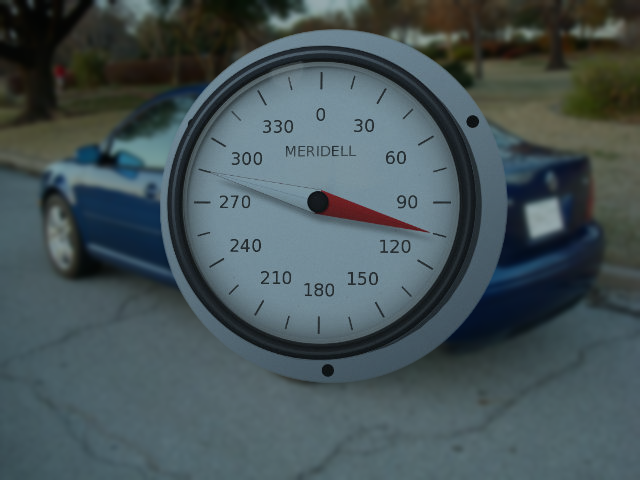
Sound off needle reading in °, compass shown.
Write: 105 °
